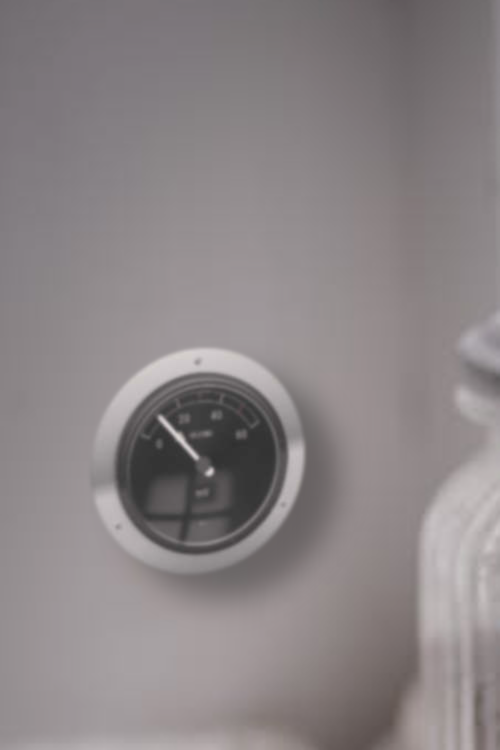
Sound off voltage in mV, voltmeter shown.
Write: 10 mV
